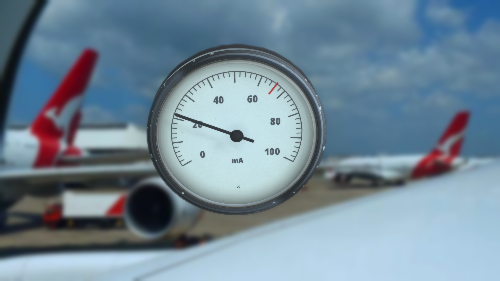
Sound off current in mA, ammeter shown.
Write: 22 mA
